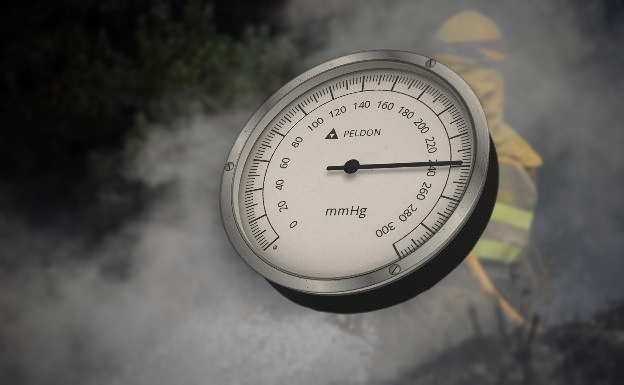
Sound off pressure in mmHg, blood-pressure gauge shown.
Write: 240 mmHg
